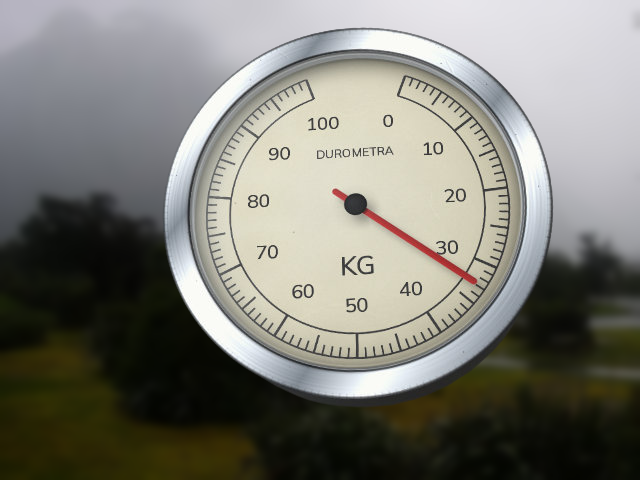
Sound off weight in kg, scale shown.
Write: 33 kg
